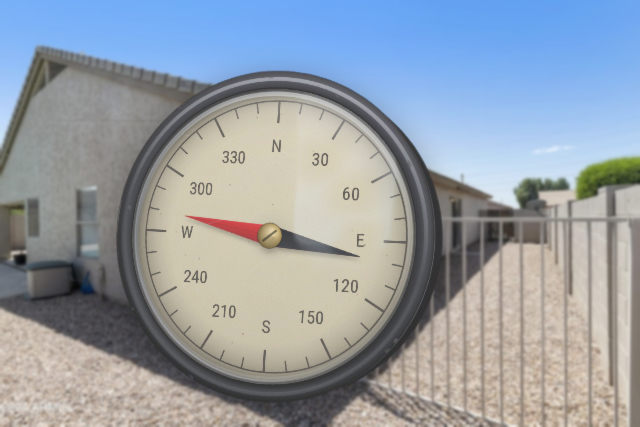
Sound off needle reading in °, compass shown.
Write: 280 °
